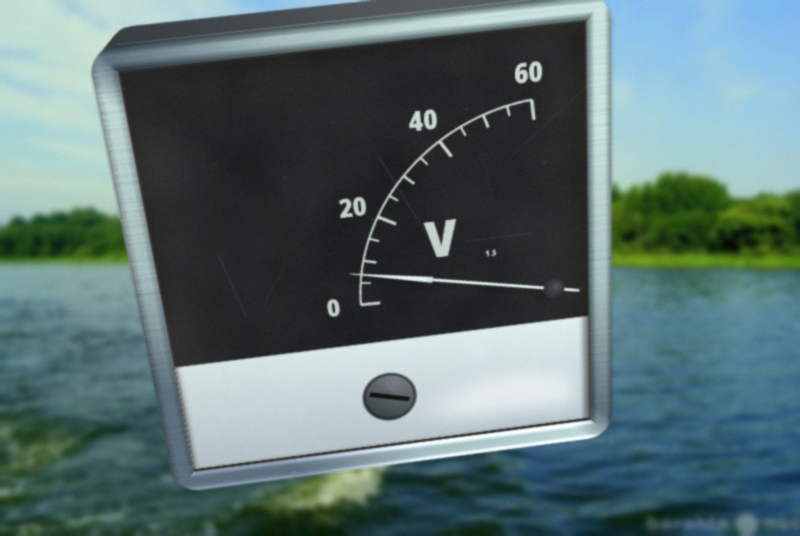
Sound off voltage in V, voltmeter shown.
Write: 7.5 V
